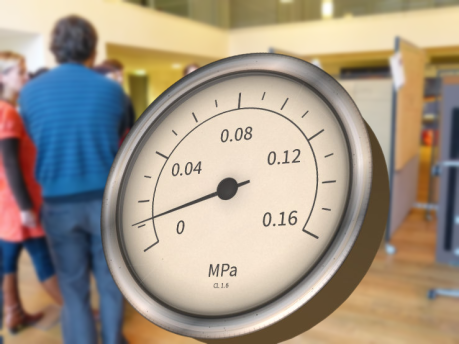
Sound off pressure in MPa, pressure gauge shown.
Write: 0.01 MPa
